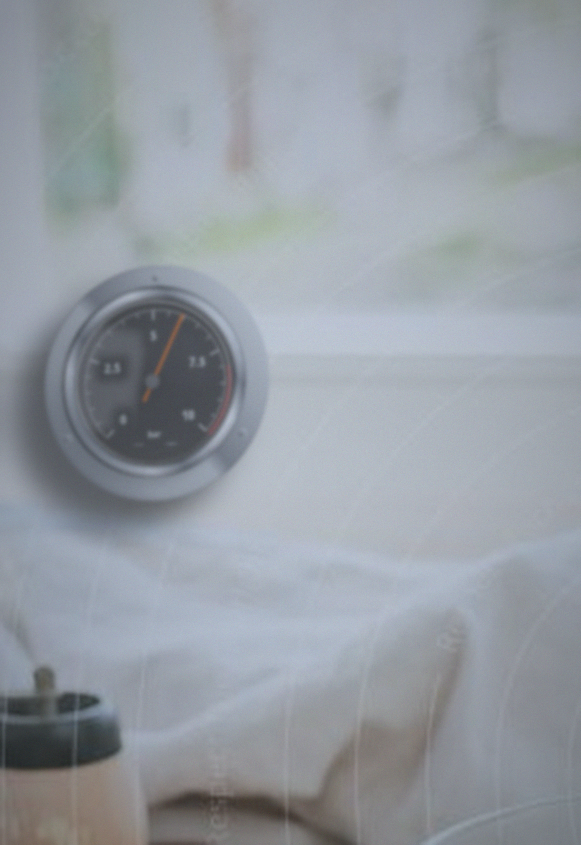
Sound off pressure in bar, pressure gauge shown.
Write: 6 bar
